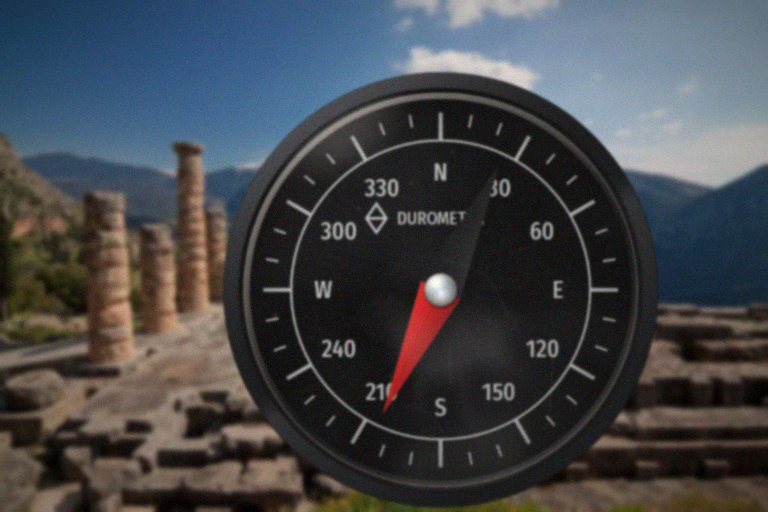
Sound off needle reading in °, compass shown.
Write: 205 °
